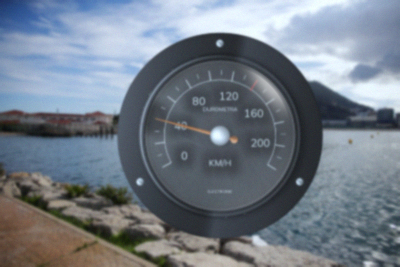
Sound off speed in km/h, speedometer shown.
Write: 40 km/h
